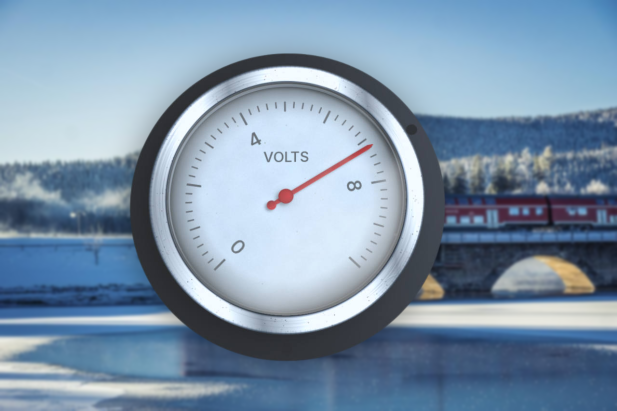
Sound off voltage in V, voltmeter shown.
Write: 7.2 V
